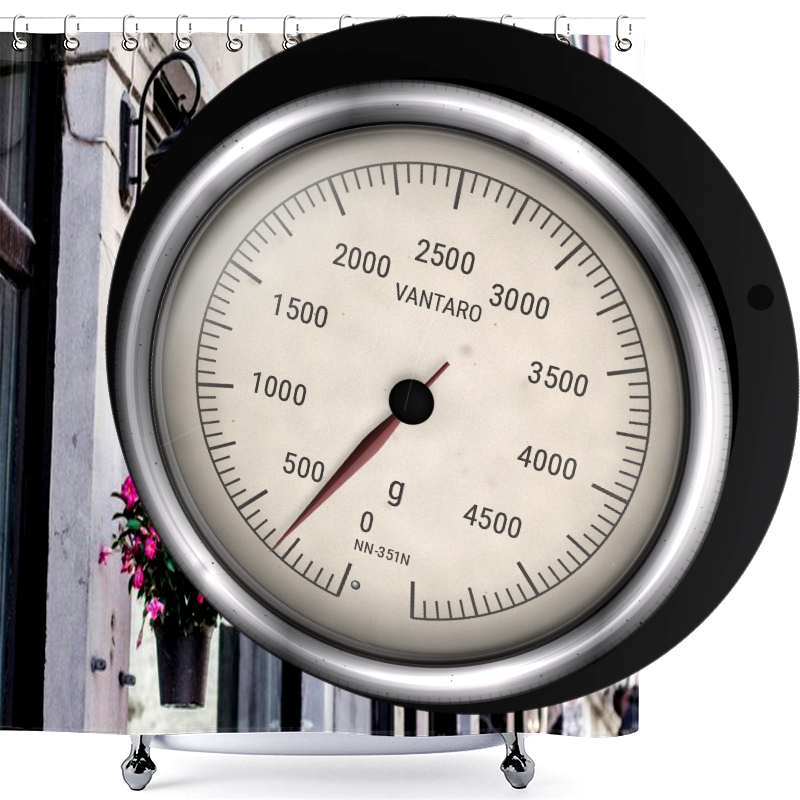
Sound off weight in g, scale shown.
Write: 300 g
